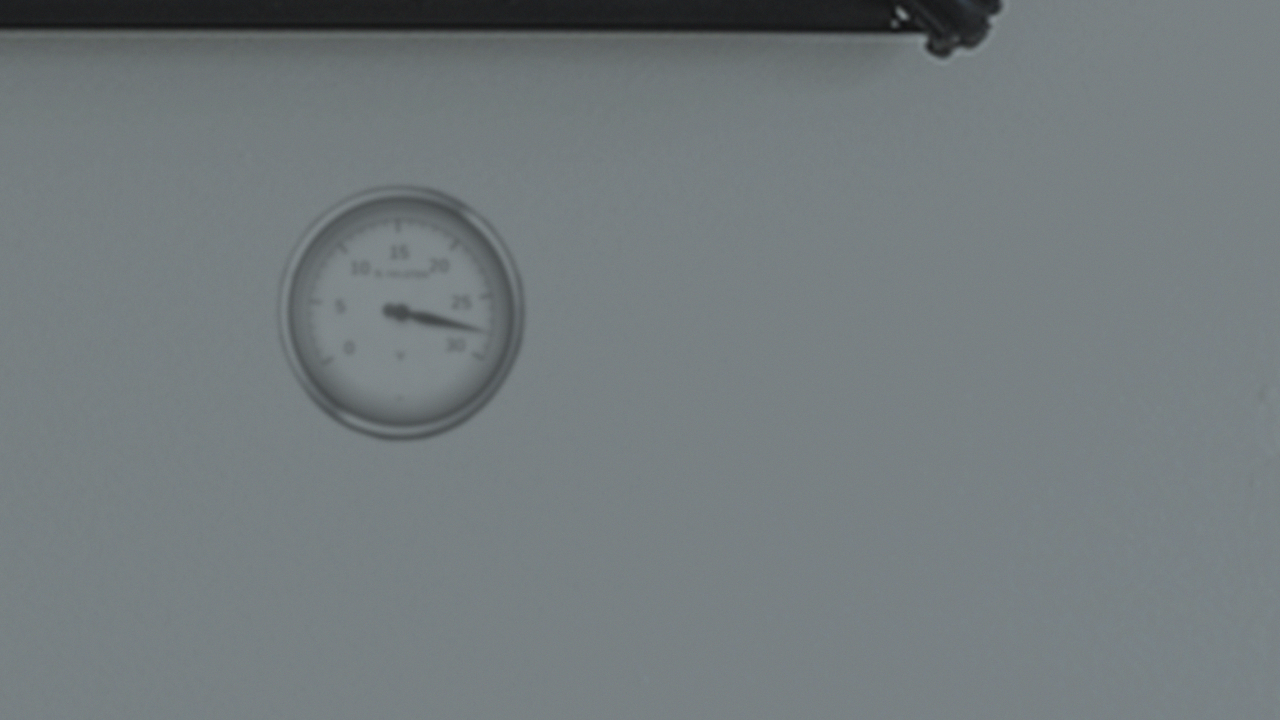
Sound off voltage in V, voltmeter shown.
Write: 28 V
